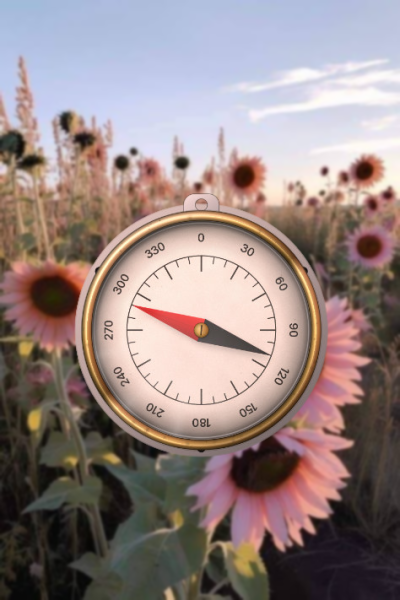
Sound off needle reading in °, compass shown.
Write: 290 °
